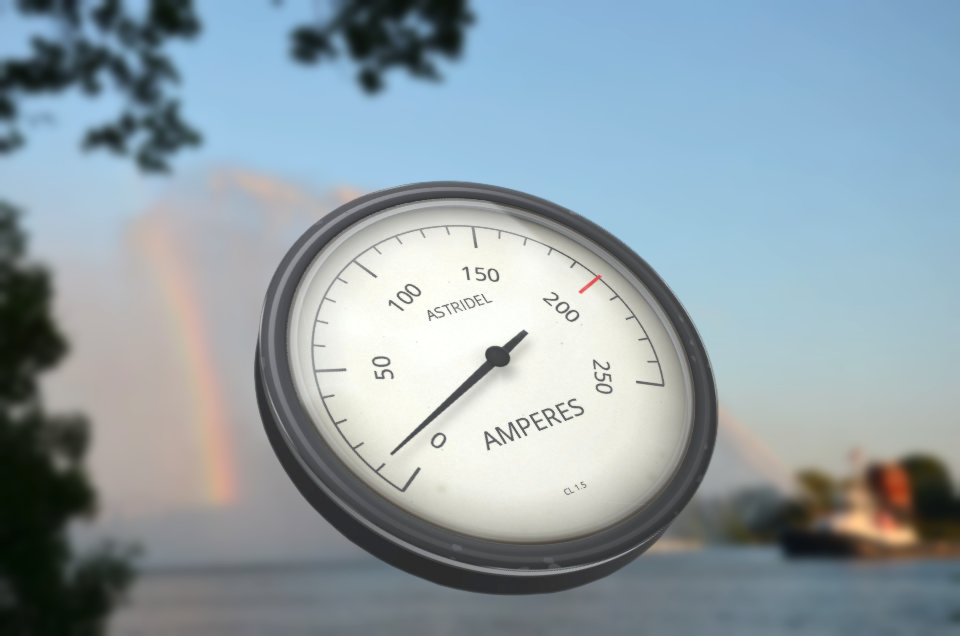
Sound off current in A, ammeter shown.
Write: 10 A
